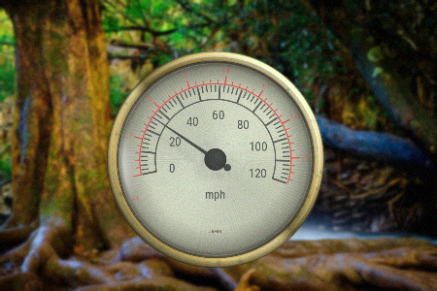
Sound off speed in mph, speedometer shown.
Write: 26 mph
